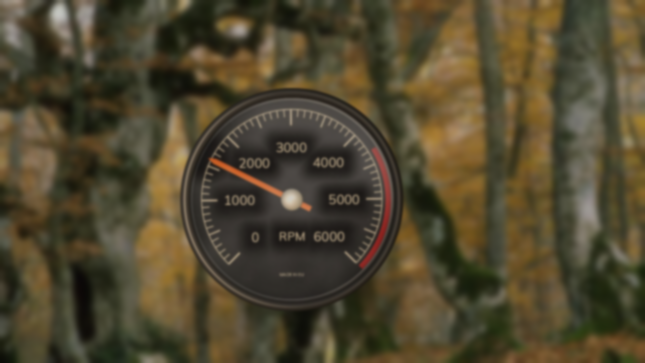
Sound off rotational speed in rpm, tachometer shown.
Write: 1600 rpm
